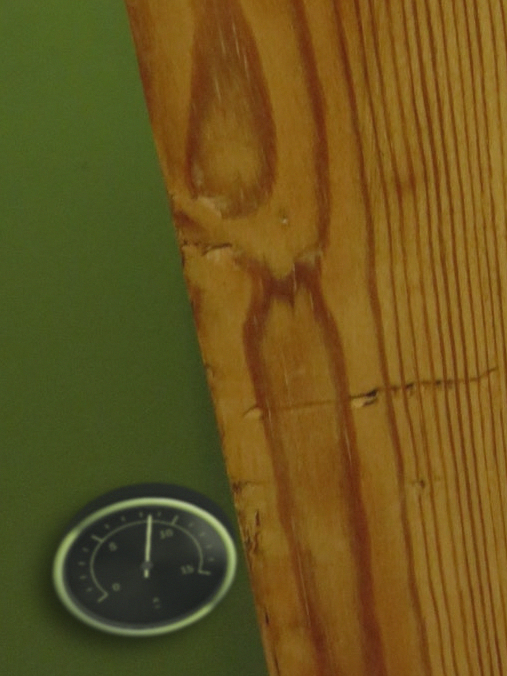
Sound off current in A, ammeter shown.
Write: 8.5 A
